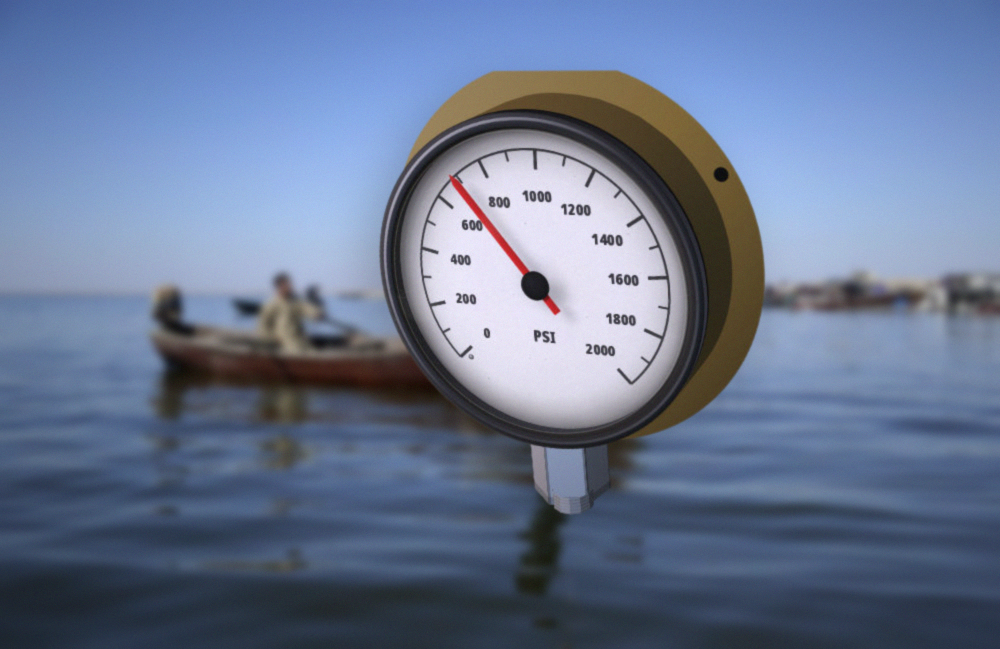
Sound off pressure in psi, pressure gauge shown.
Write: 700 psi
